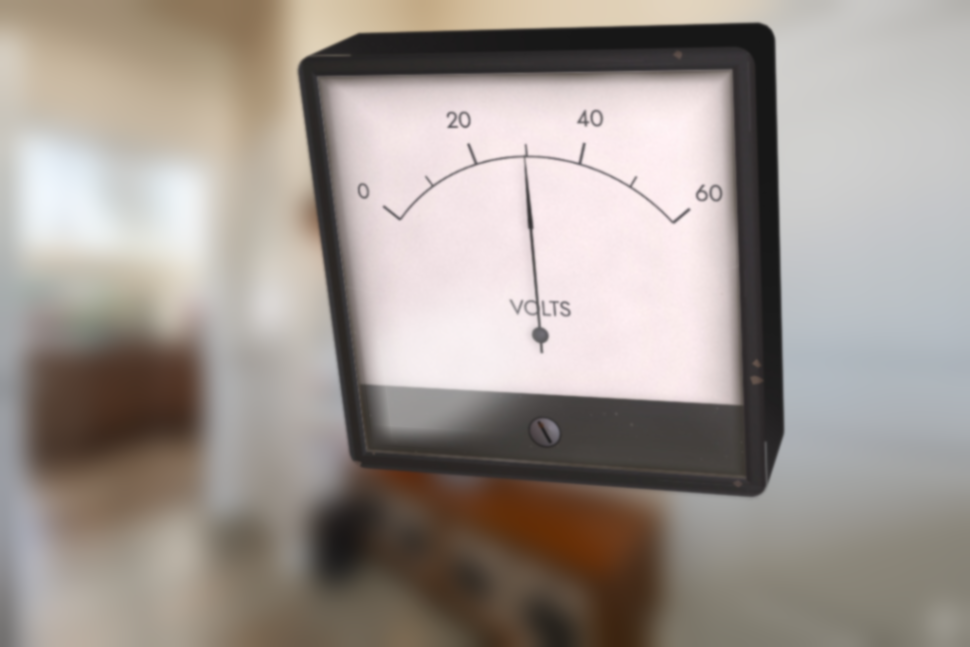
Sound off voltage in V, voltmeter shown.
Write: 30 V
